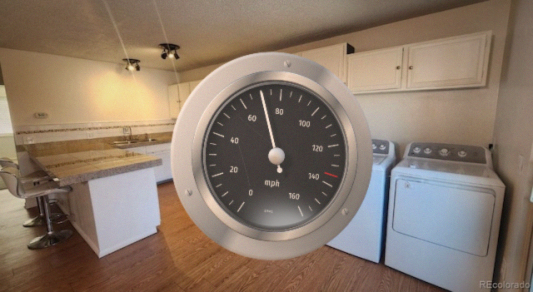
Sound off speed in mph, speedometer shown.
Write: 70 mph
